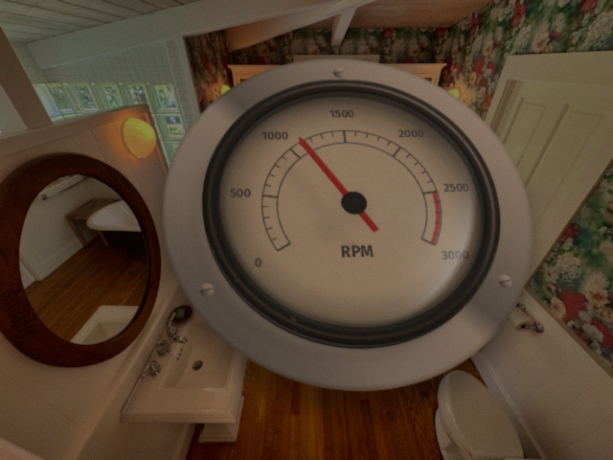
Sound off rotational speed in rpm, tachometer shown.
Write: 1100 rpm
